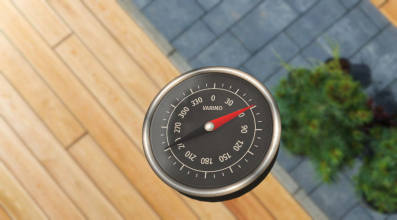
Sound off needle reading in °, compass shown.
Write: 60 °
